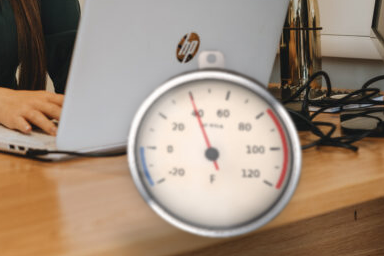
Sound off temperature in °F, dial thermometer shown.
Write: 40 °F
